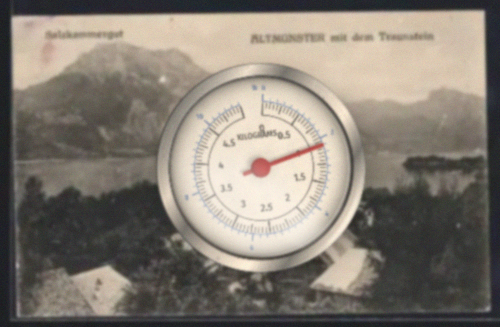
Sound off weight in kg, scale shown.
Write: 1 kg
